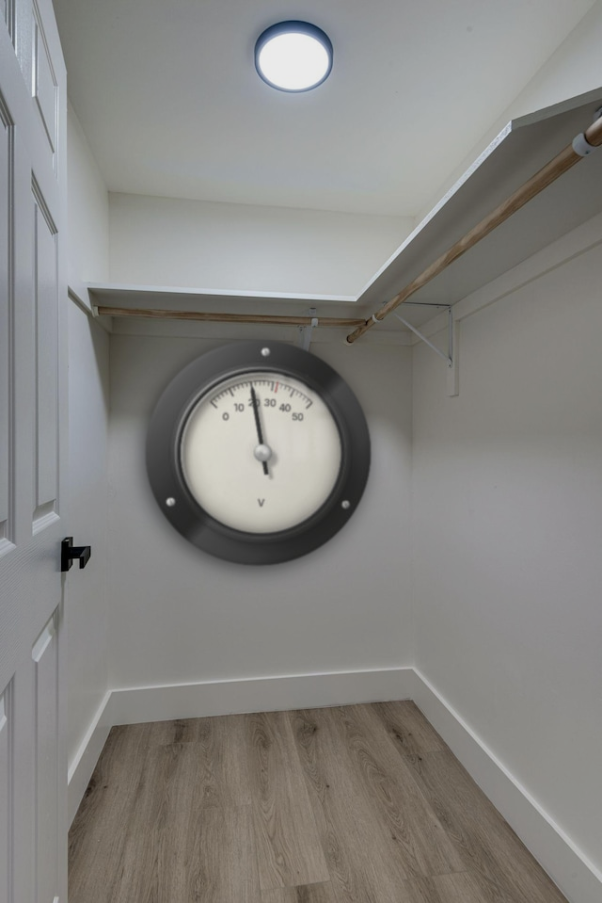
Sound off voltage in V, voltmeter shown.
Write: 20 V
